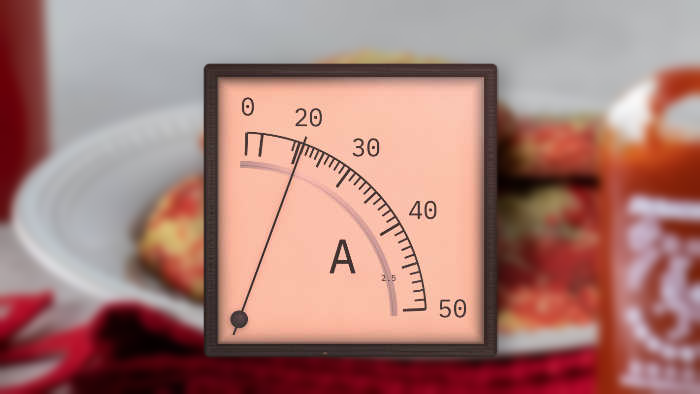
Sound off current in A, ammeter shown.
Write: 21 A
